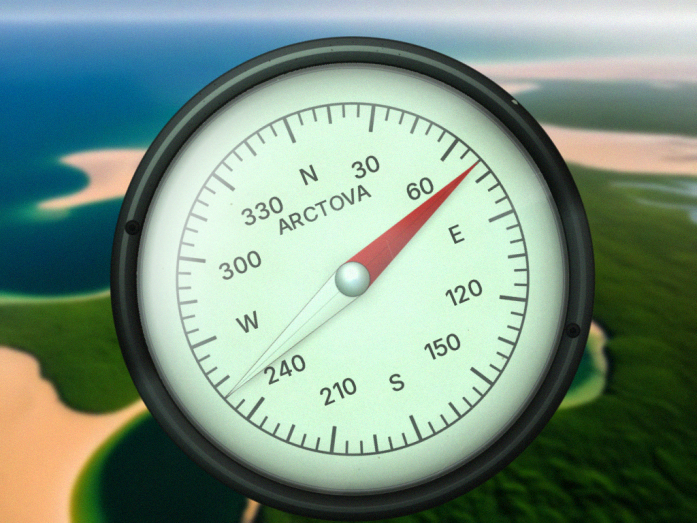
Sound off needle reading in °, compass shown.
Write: 70 °
